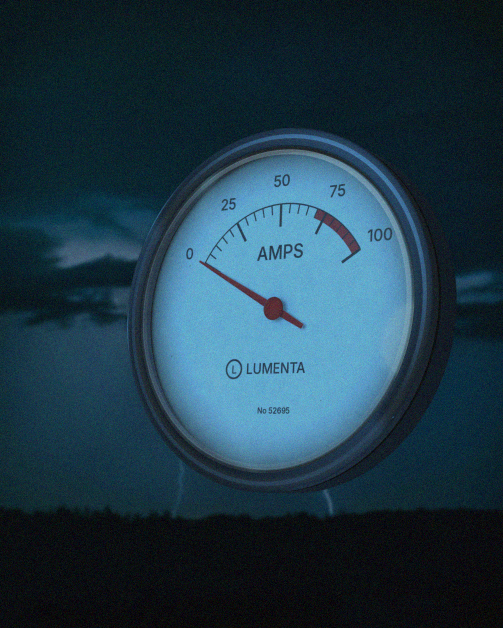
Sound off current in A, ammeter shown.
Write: 0 A
